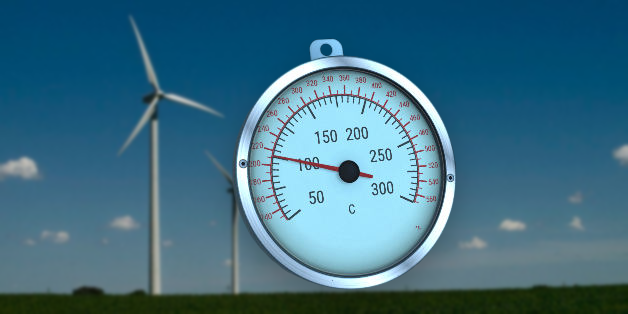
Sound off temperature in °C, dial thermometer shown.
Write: 100 °C
